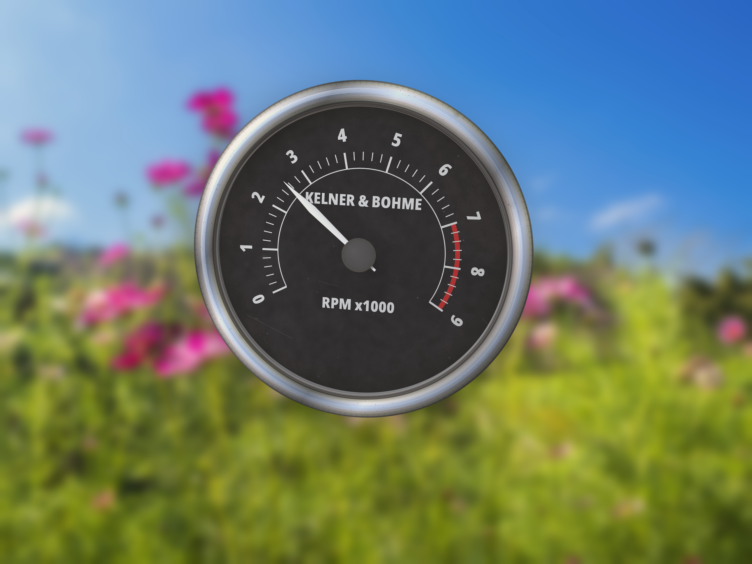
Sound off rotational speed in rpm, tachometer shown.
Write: 2600 rpm
